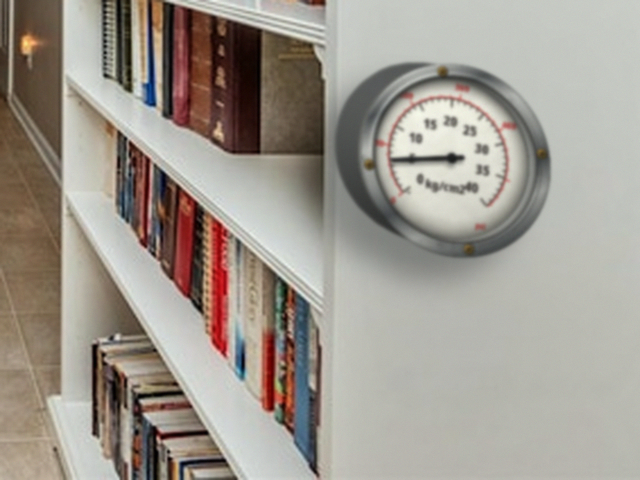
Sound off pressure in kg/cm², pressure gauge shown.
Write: 5 kg/cm²
